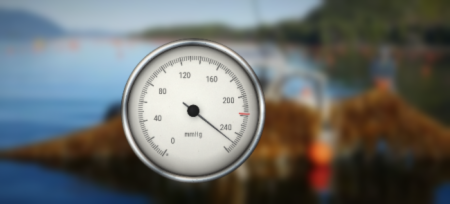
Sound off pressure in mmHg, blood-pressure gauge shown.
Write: 250 mmHg
